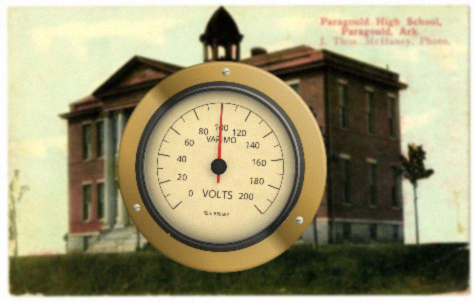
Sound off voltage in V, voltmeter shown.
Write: 100 V
